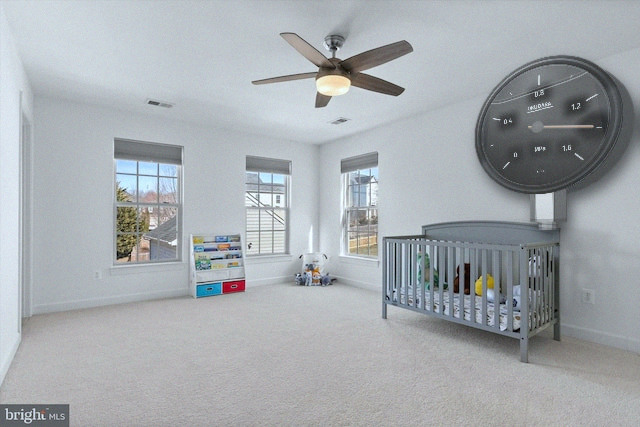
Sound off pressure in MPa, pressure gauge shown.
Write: 1.4 MPa
